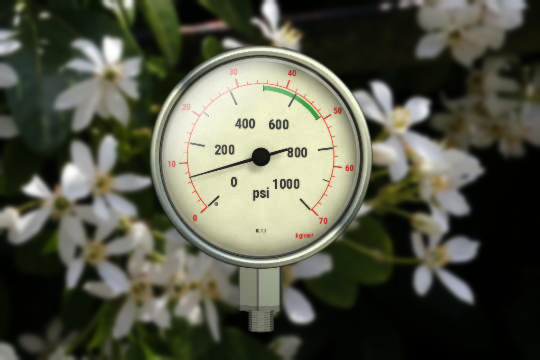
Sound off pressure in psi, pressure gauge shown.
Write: 100 psi
